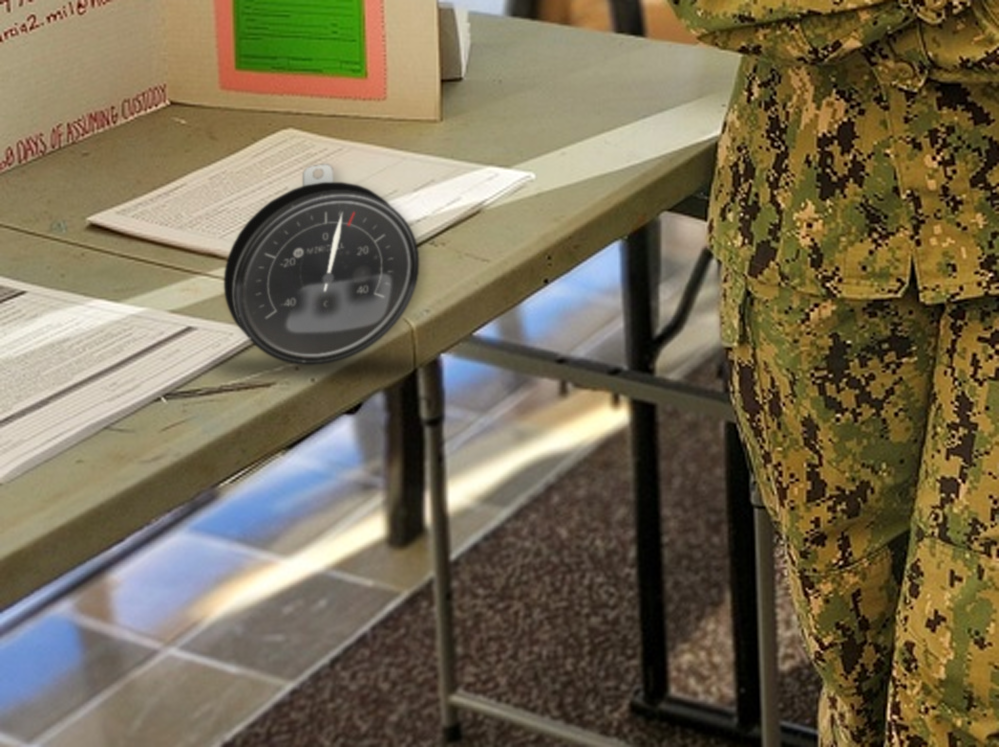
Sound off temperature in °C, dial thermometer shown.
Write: 4 °C
